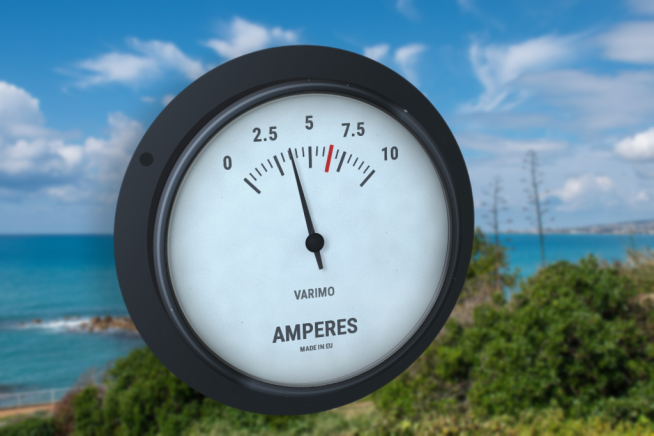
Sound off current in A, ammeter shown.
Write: 3.5 A
